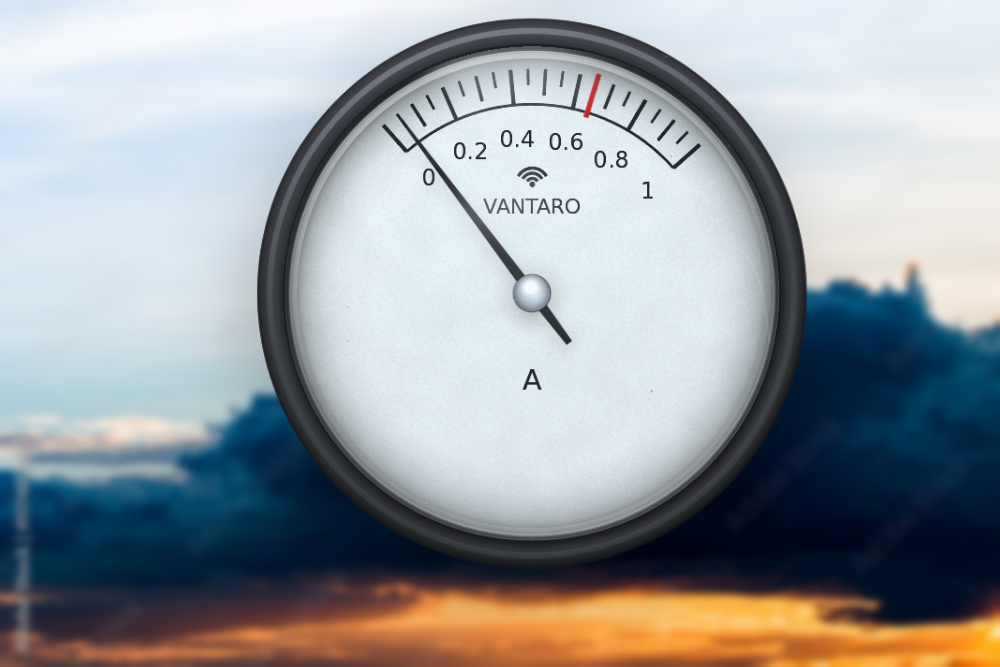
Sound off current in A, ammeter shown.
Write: 0.05 A
